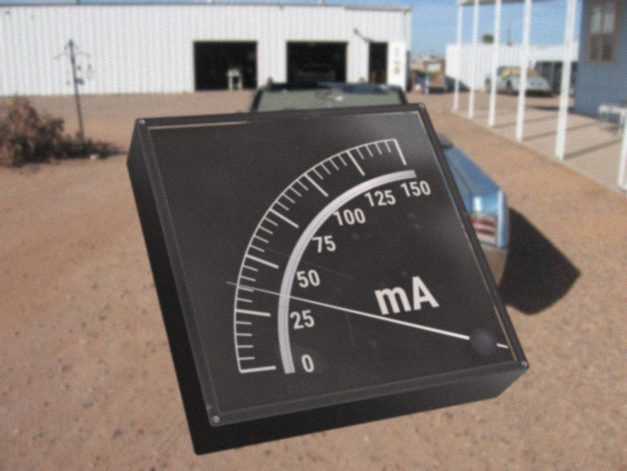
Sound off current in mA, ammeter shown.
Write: 35 mA
